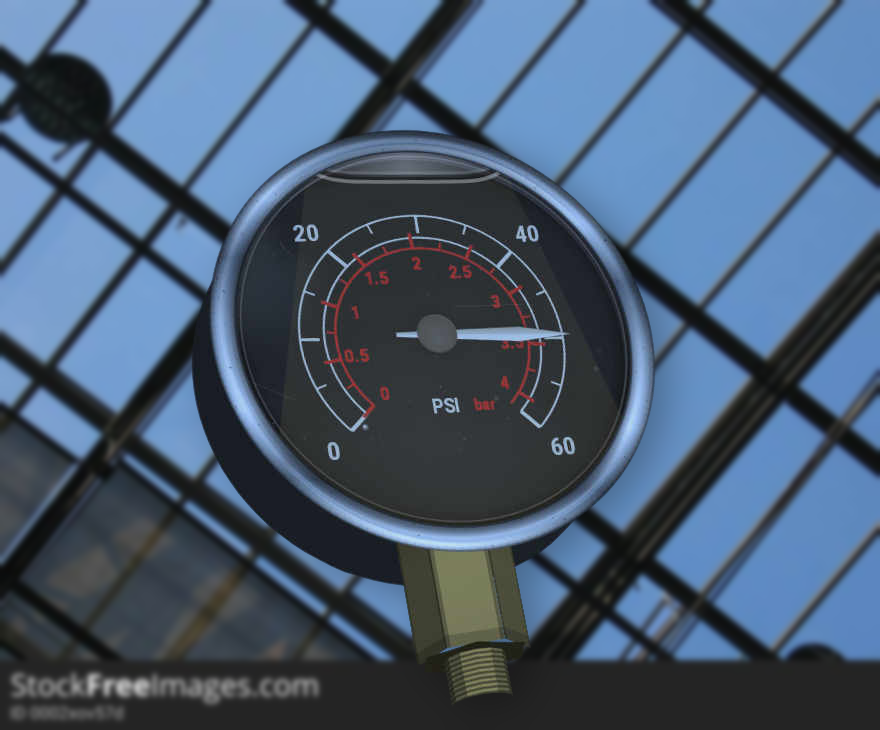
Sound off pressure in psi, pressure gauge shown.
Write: 50 psi
